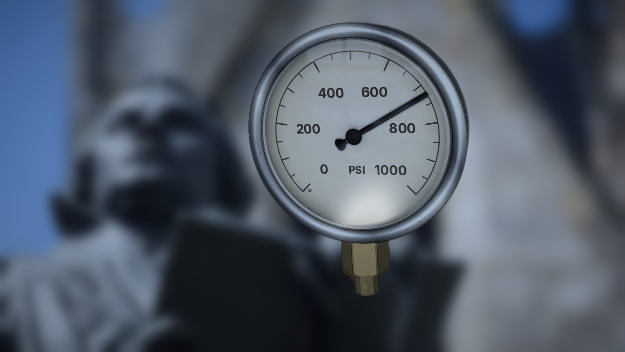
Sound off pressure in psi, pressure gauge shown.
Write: 725 psi
